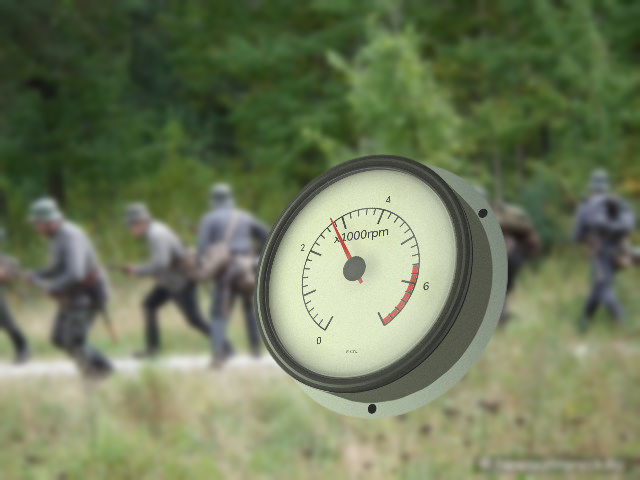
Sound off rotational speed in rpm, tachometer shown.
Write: 2800 rpm
